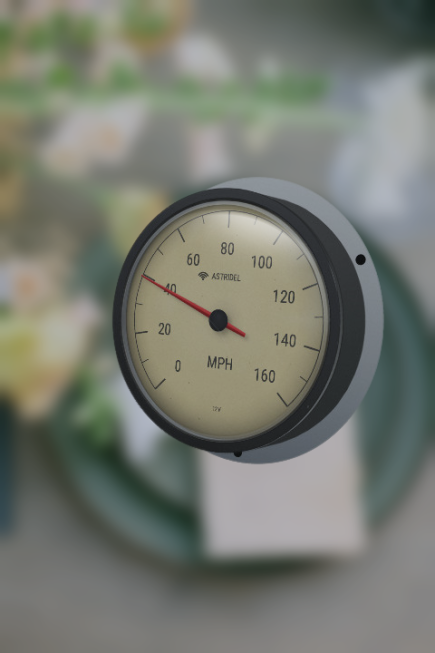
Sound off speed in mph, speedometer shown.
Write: 40 mph
